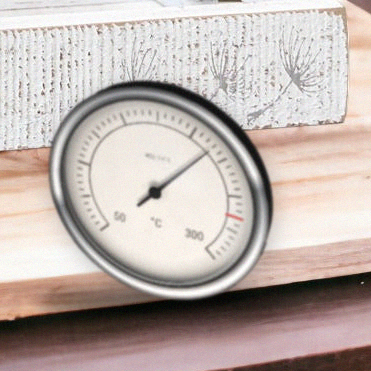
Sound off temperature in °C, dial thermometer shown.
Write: 215 °C
